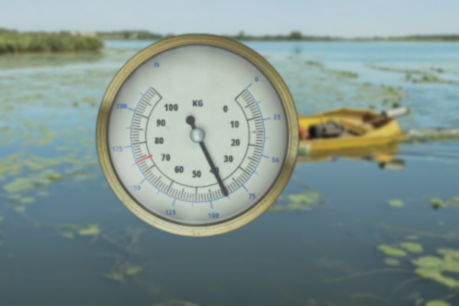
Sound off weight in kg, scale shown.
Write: 40 kg
